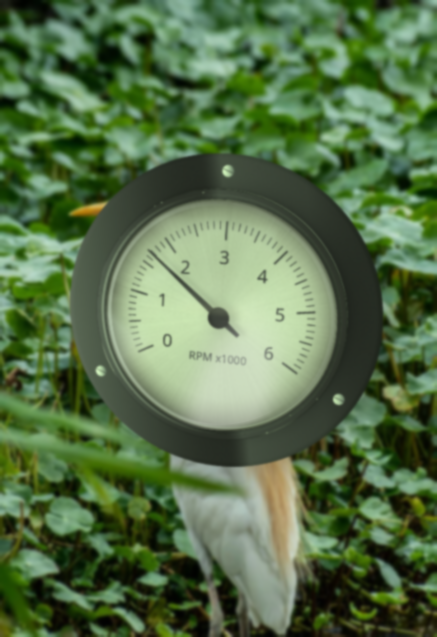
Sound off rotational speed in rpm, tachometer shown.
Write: 1700 rpm
